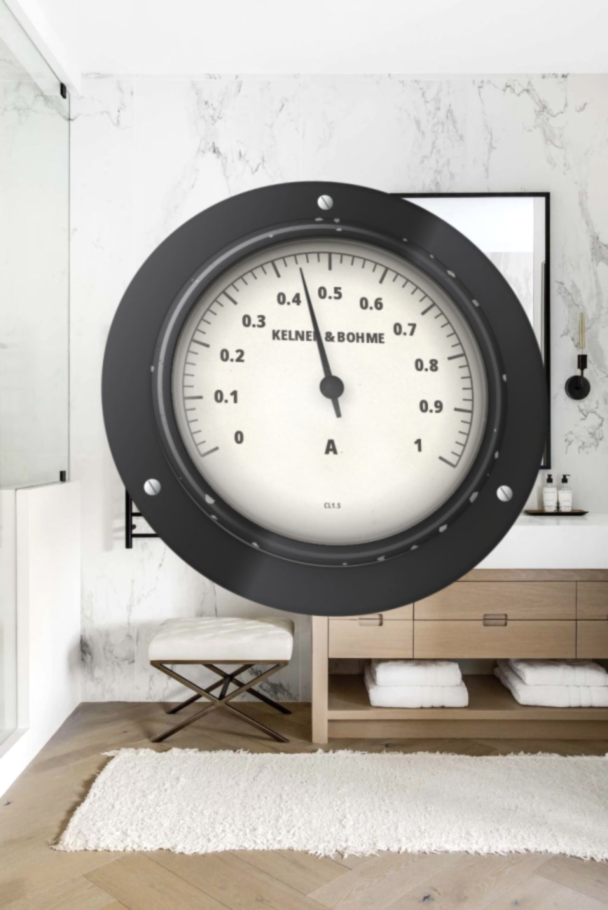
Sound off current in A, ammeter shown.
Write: 0.44 A
